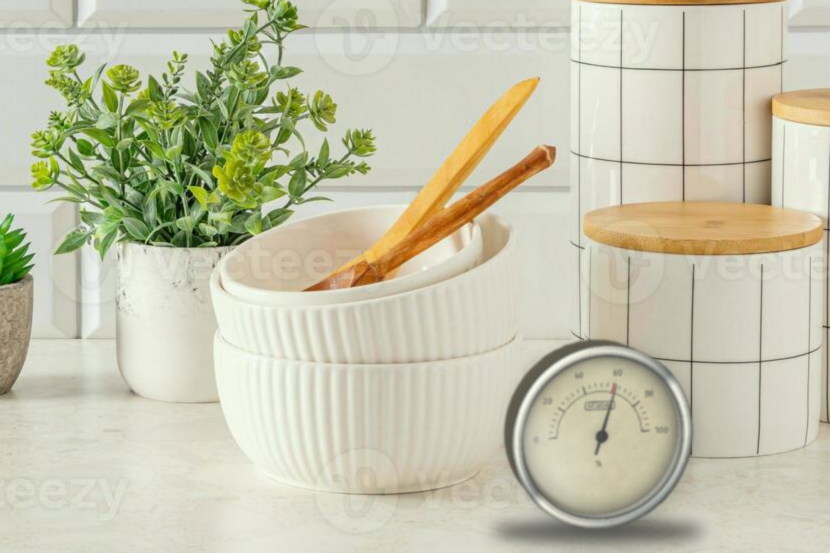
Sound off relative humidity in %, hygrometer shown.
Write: 60 %
